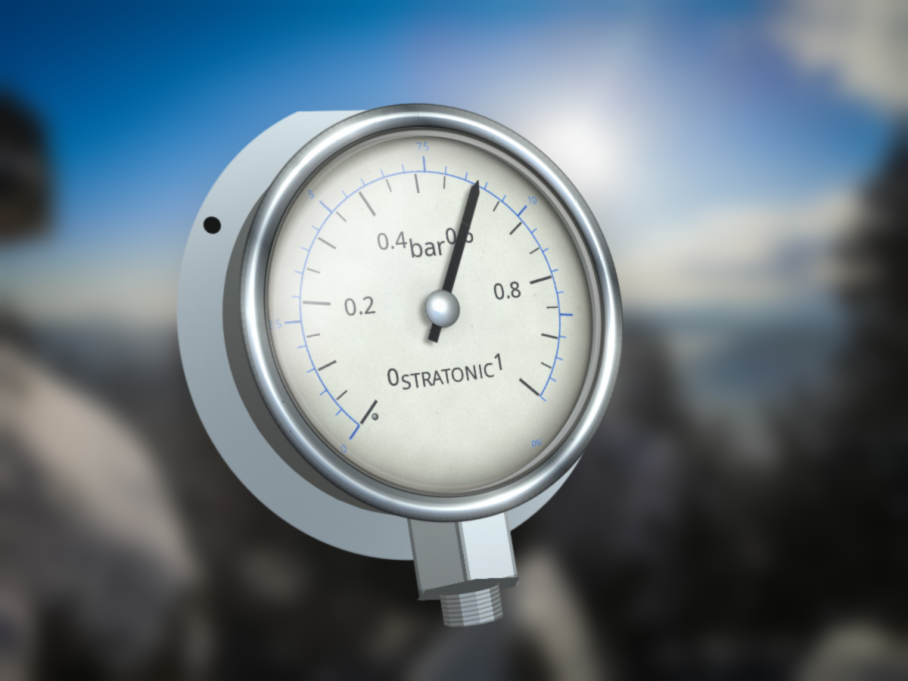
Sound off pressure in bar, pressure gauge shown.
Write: 0.6 bar
